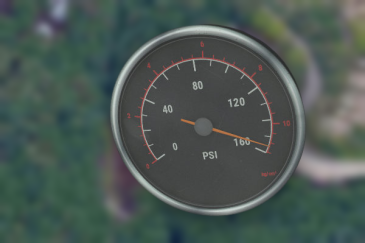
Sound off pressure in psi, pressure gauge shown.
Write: 155 psi
